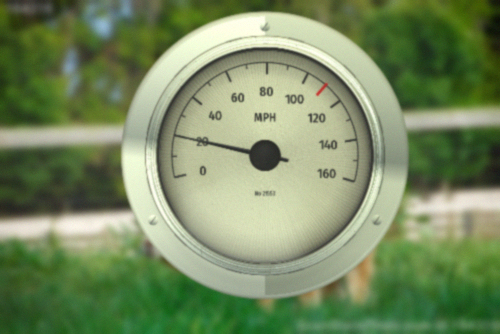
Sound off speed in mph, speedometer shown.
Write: 20 mph
